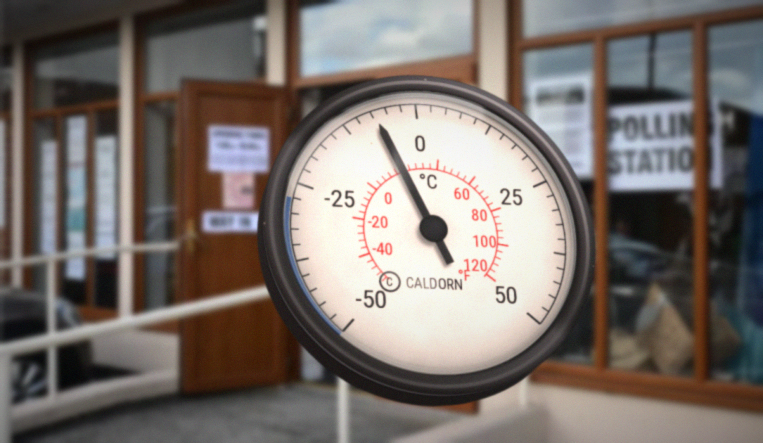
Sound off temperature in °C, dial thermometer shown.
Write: -7.5 °C
